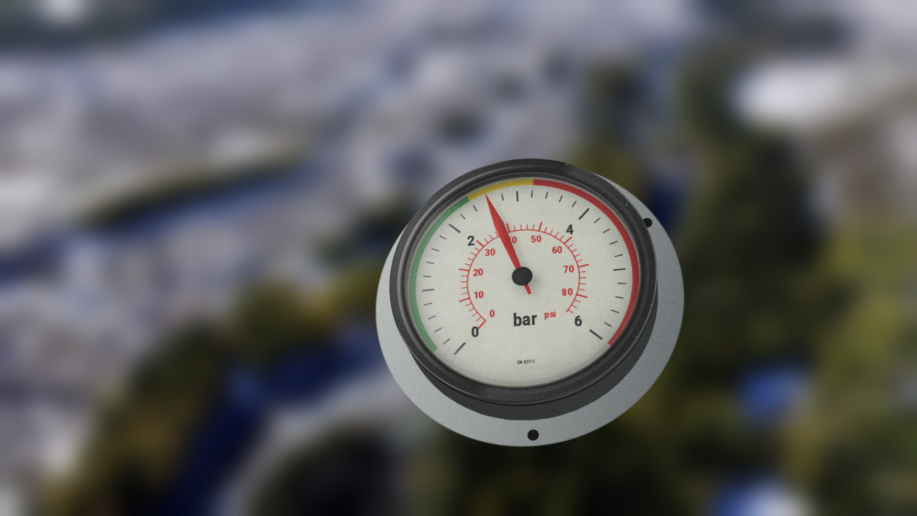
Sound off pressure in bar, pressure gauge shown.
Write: 2.6 bar
